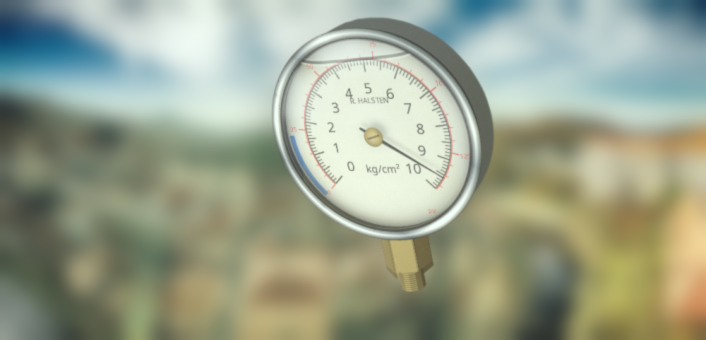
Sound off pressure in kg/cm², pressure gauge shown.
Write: 9.5 kg/cm²
